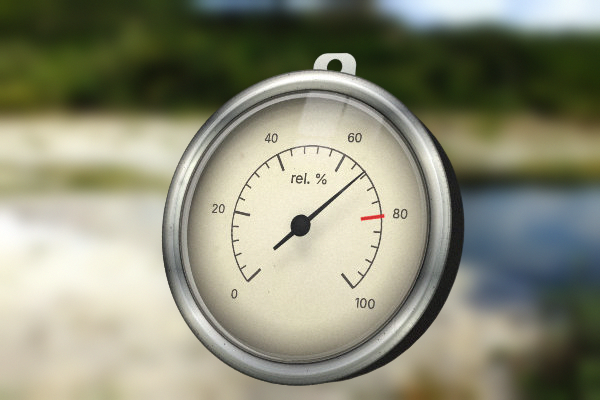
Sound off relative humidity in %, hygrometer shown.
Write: 68 %
